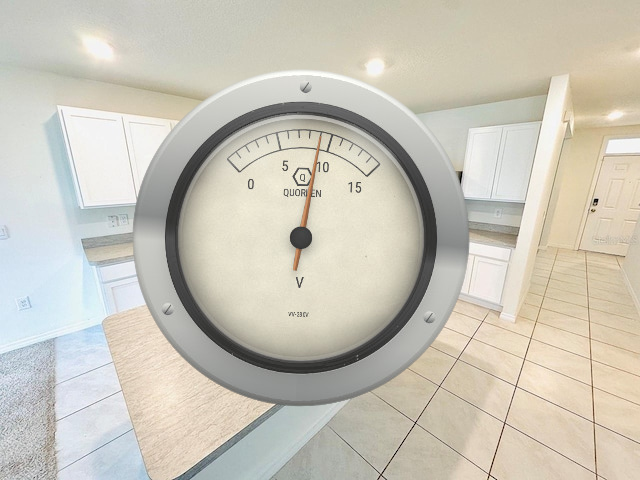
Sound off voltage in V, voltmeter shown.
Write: 9 V
